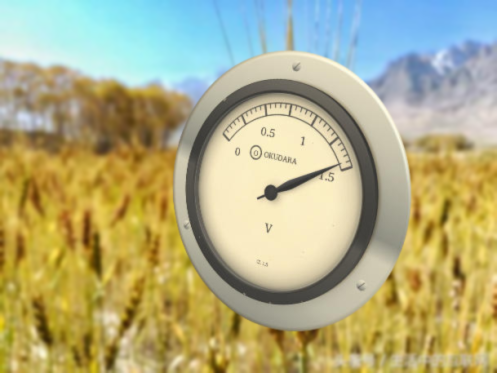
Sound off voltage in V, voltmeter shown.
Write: 1.45 V
